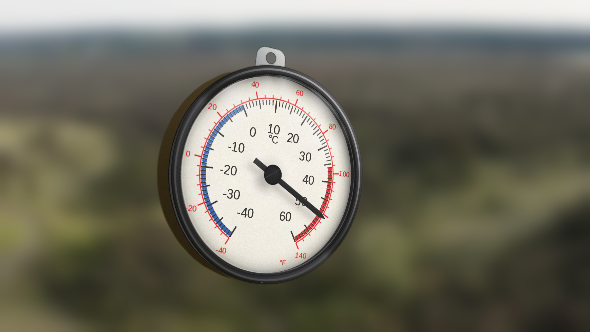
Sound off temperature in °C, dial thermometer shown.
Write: 50 °C
